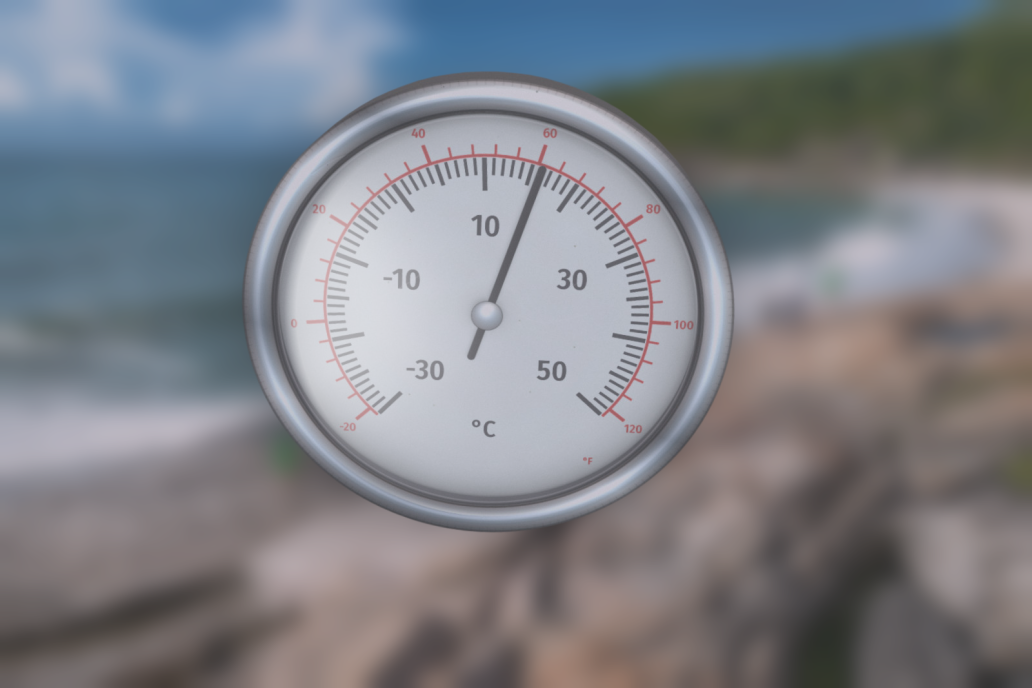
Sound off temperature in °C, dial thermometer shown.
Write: 16 °C
